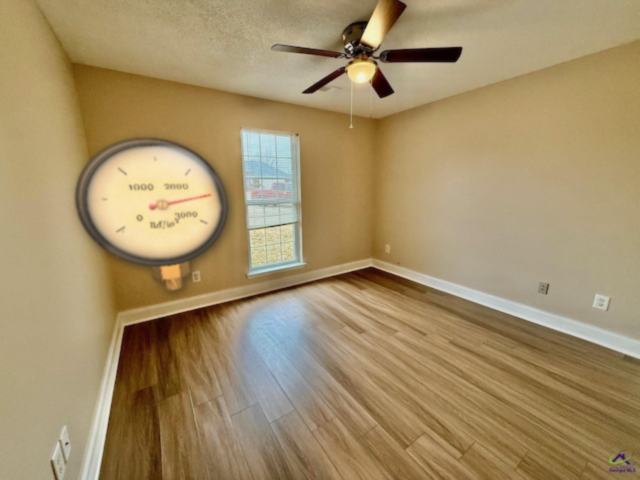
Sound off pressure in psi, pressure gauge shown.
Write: 2500 psi
